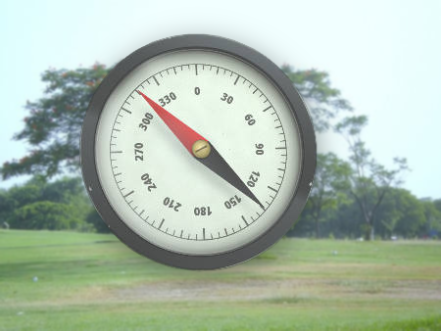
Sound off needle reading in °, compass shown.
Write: 315 °
